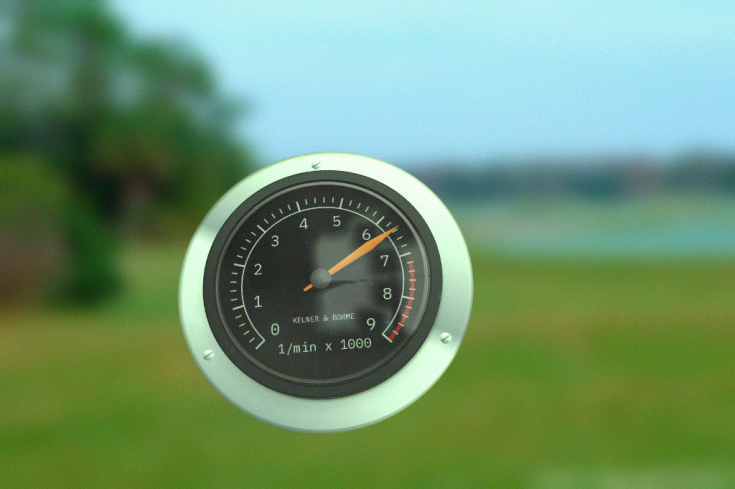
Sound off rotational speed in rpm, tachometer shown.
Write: 6400 rpm
